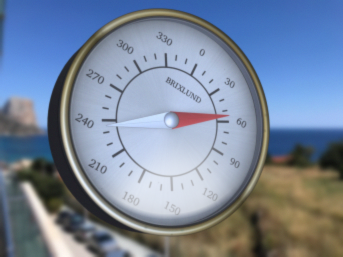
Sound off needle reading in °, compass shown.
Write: 55 °
